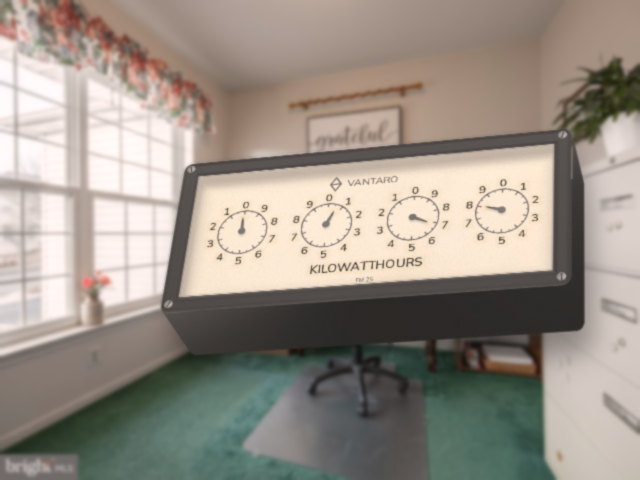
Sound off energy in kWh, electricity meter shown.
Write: 68 kWh
